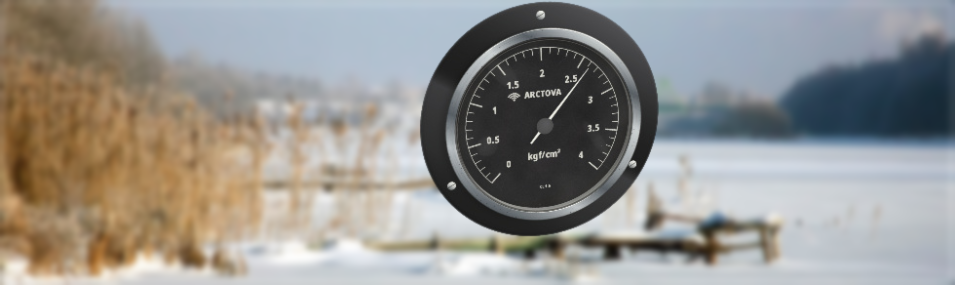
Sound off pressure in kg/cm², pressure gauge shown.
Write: 2.6 kg/cm²
